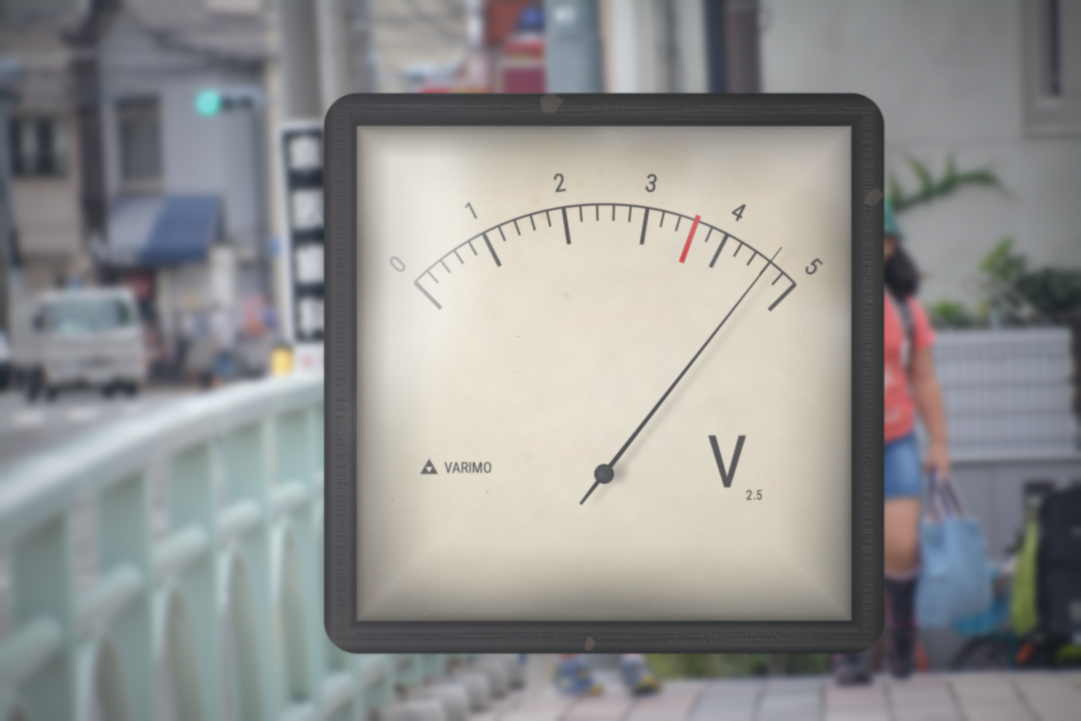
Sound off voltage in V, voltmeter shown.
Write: 4.6 V
